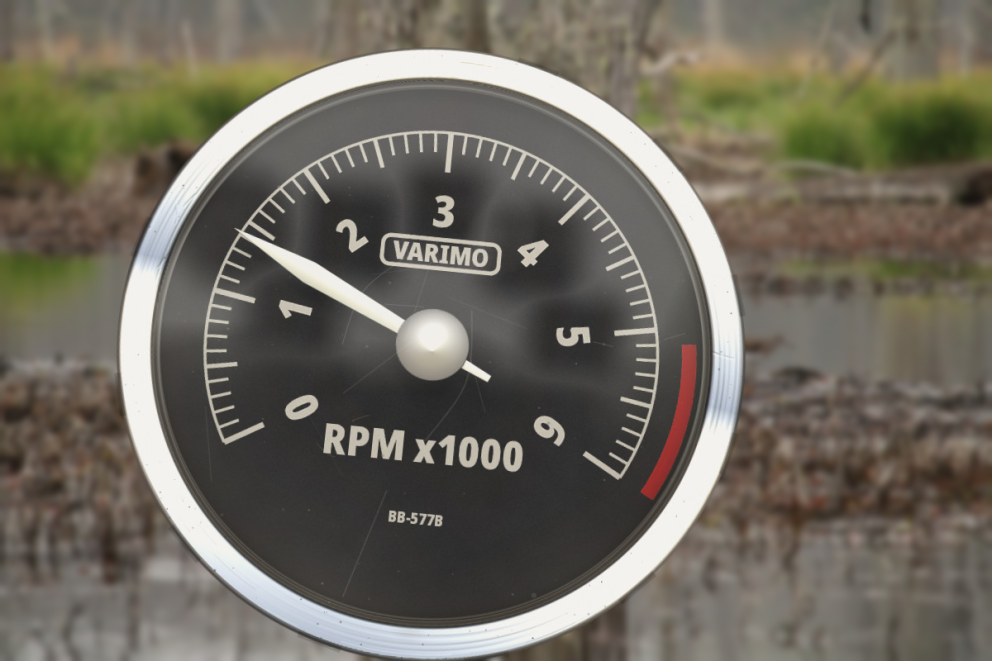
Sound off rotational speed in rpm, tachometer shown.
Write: 1400 rpm
